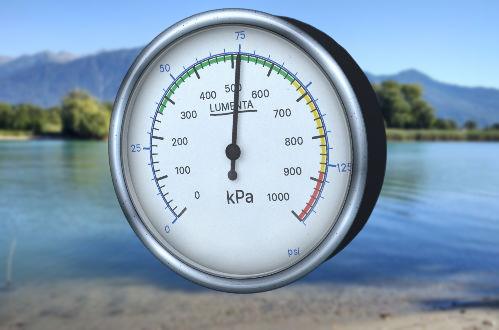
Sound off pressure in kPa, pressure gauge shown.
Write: 520 kPa
